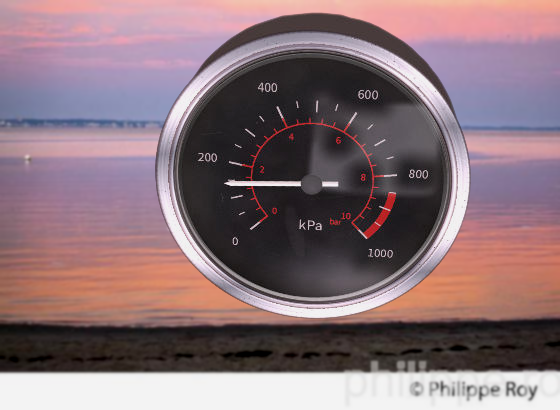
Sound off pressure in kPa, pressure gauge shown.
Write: 150 kPa
